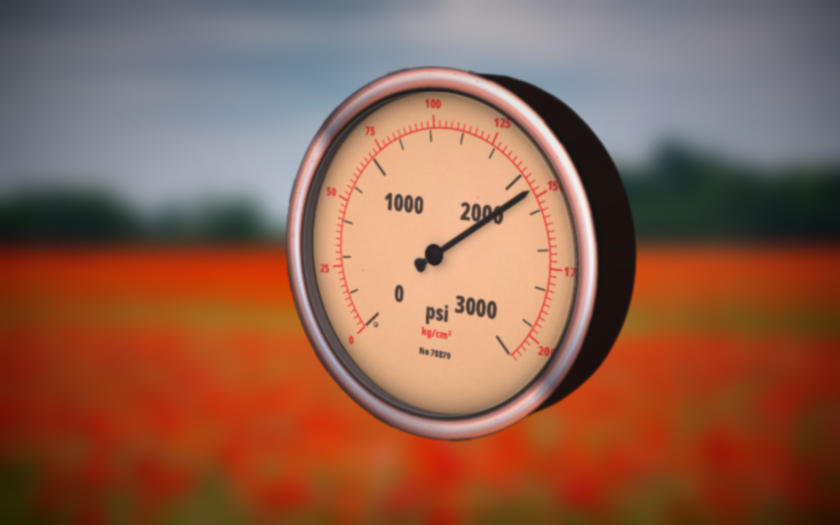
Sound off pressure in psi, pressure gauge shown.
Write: 2100 psi
